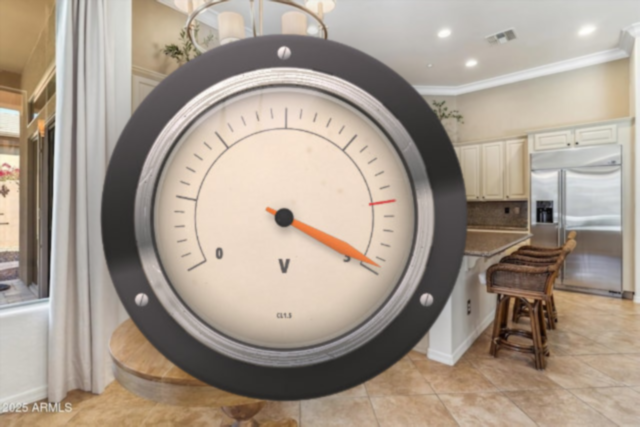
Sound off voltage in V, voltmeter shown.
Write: 2.95 V
